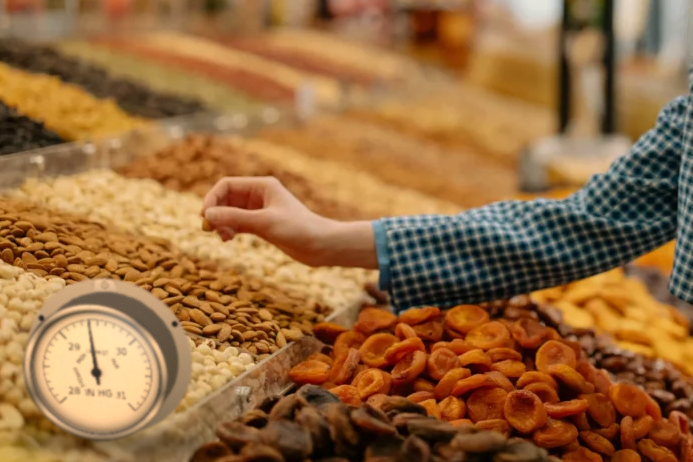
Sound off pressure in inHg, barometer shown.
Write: 29.4 inHg
